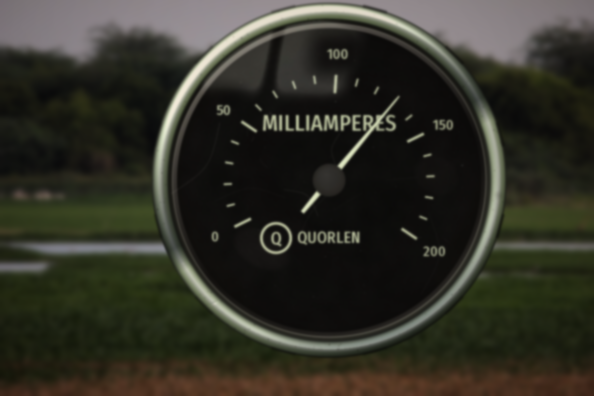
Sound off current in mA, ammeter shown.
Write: 130 mA
